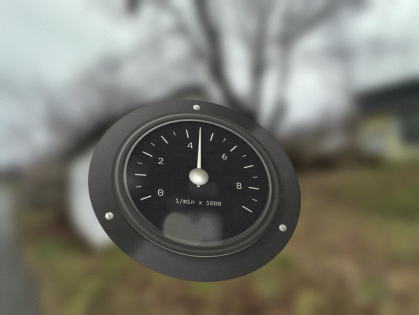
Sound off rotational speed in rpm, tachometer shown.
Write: 4500 rpm
